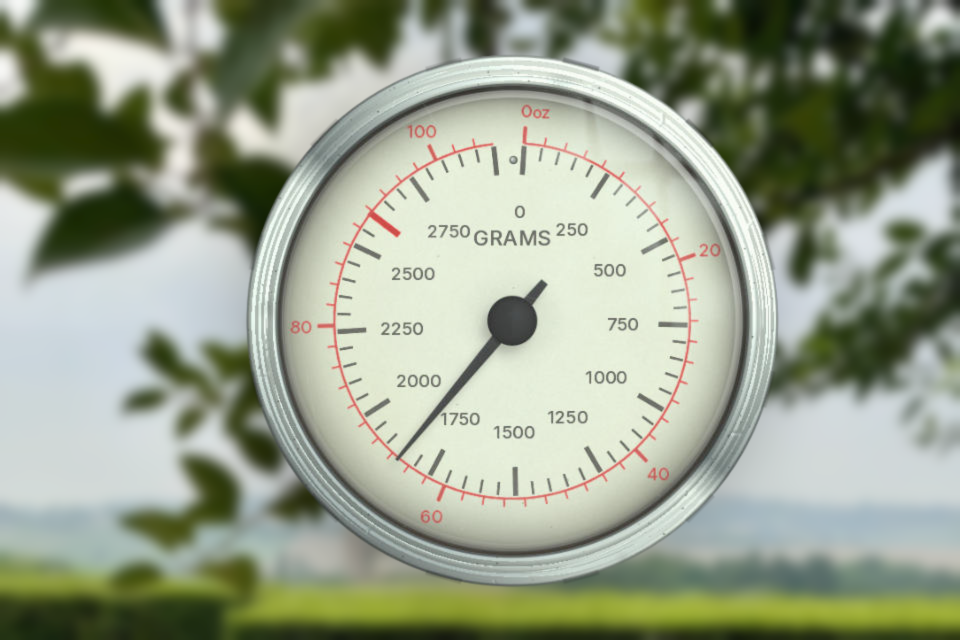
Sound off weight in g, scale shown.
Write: 1850 g
